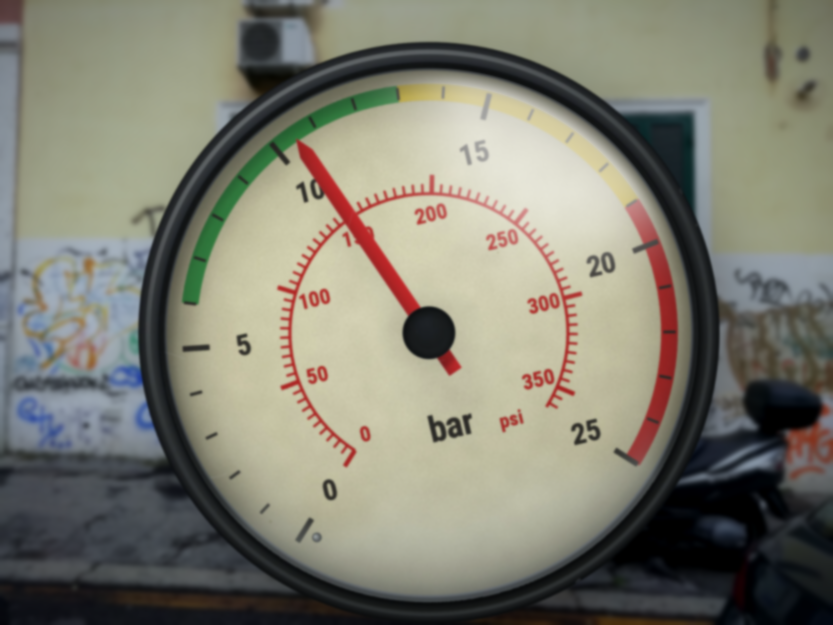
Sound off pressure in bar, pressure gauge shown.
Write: 10.5 bar
